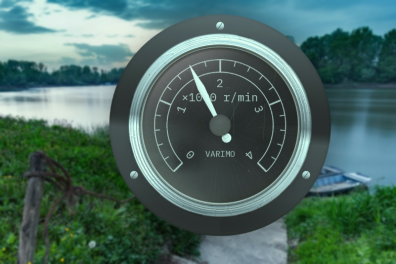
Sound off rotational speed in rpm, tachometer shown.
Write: 1600 rpm
